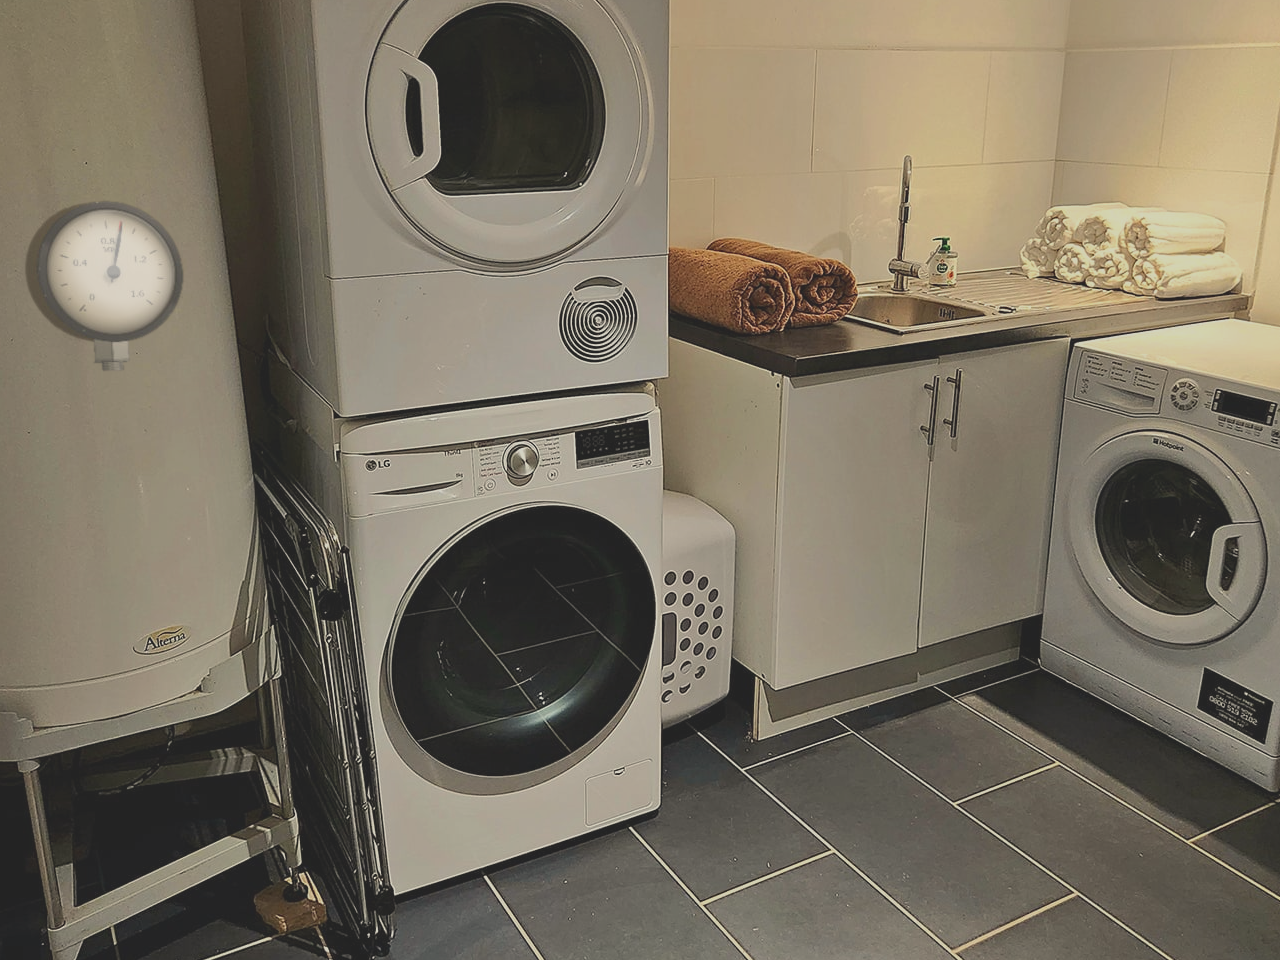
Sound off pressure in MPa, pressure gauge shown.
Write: 0.9 MPa
